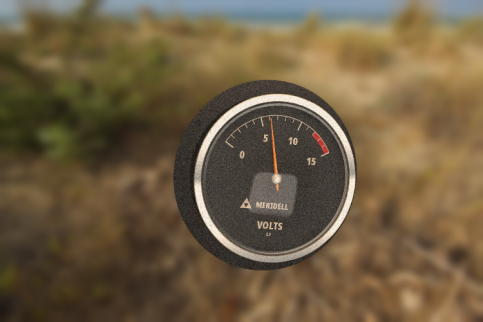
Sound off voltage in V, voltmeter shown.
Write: 6 V
